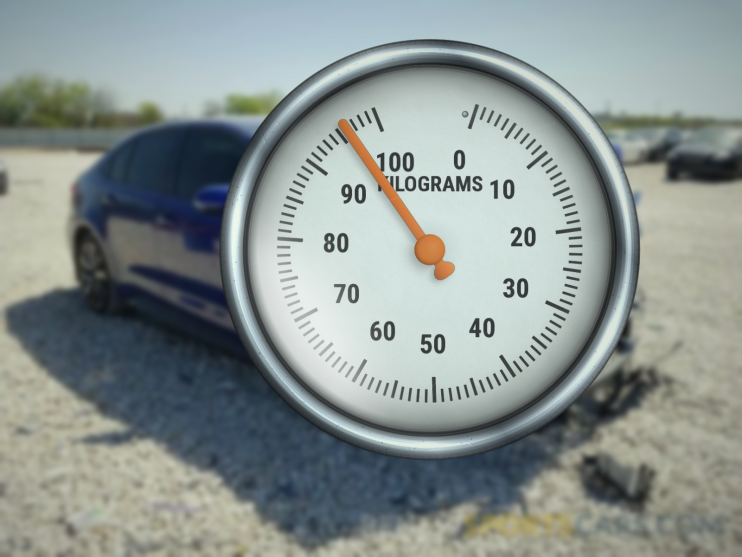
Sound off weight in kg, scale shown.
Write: 96 kg
